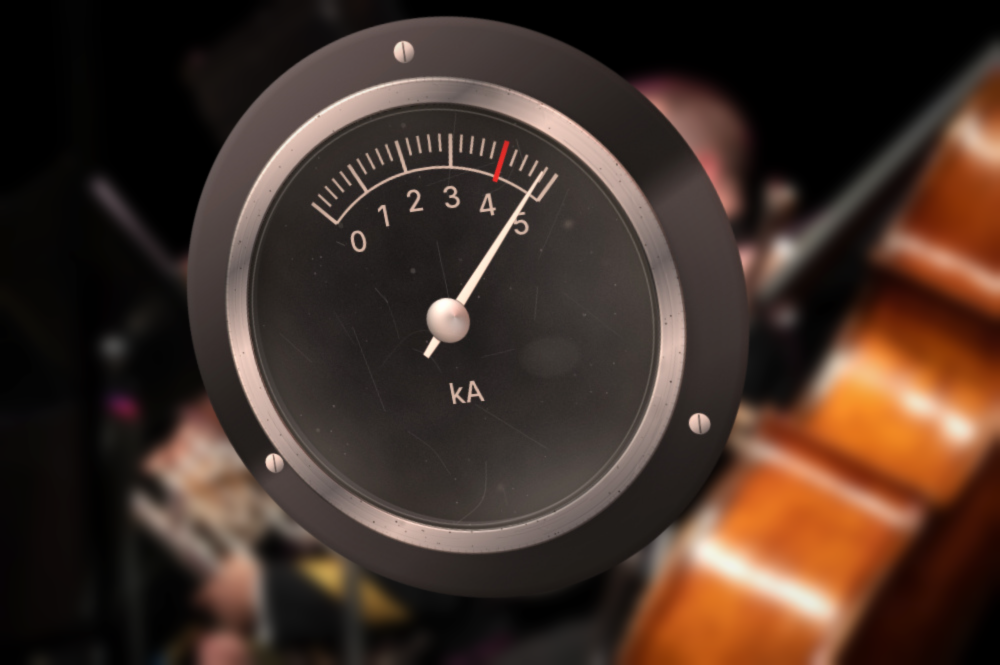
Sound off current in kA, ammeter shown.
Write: 4.8 kA
